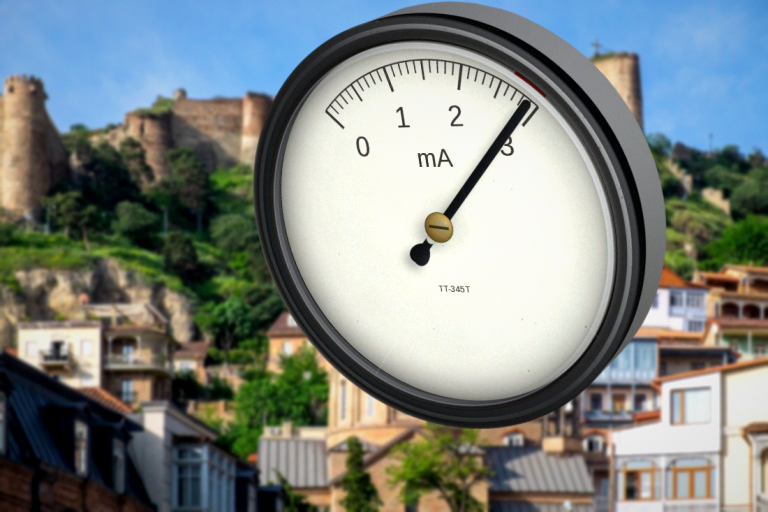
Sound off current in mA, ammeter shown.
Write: 2.9 mA
